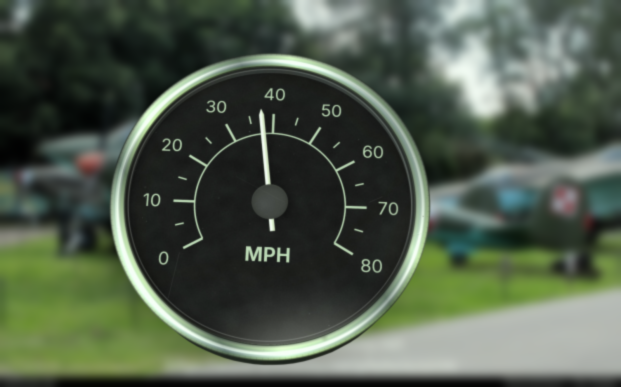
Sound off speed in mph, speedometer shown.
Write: 37.5 mph
